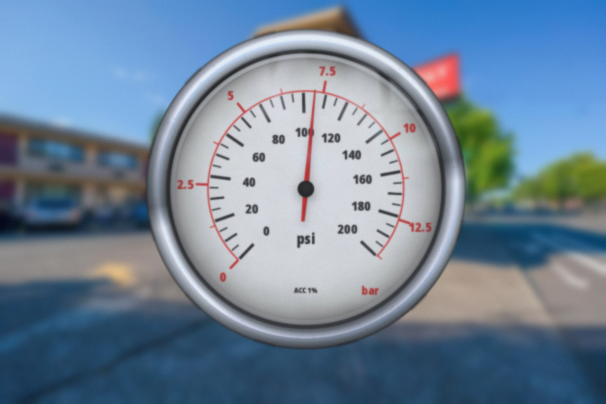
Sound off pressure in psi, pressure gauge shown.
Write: 105 psi
